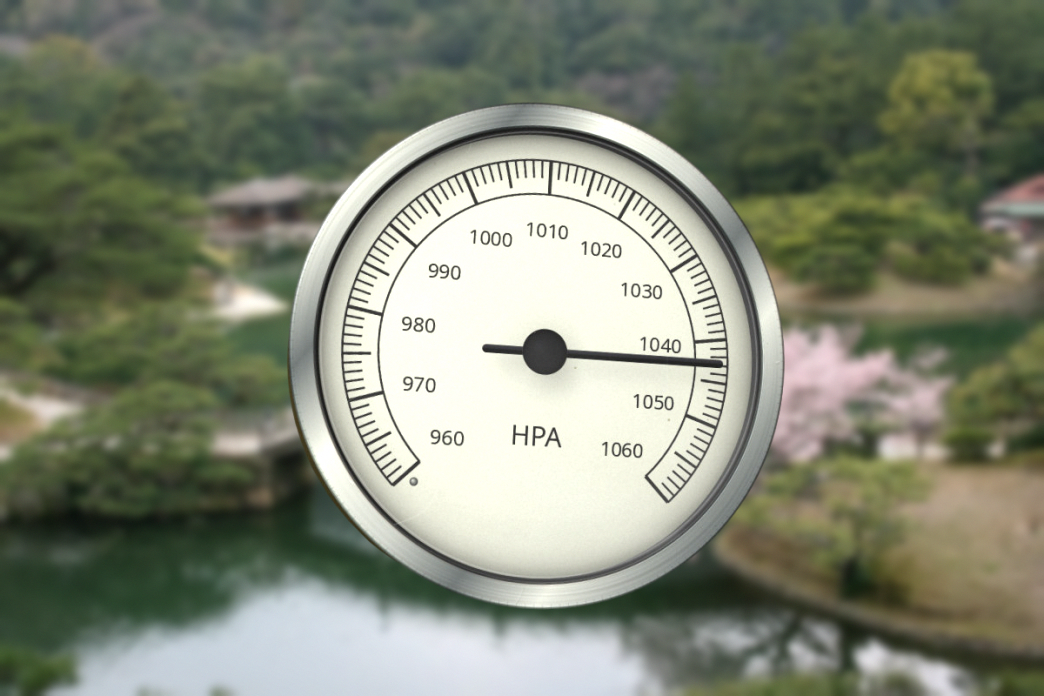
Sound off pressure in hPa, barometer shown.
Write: 1043 hPa
